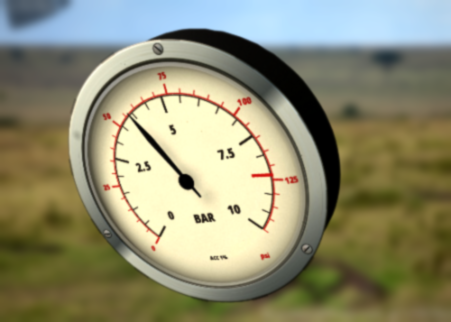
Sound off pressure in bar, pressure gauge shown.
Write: 4 bar
